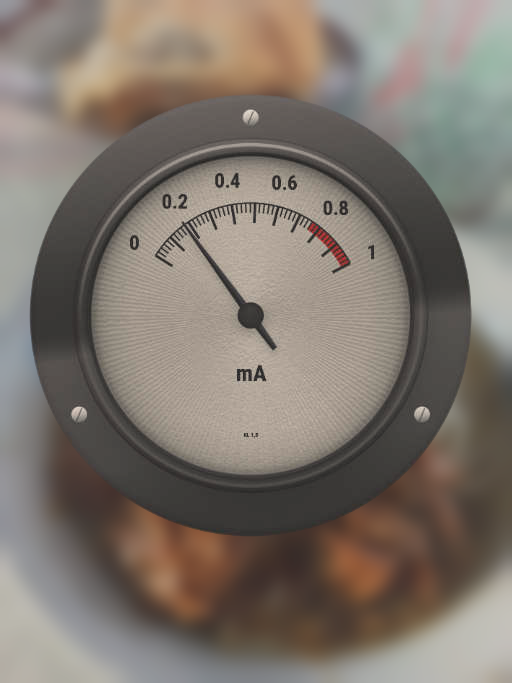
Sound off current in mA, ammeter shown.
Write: 0.18 mA
